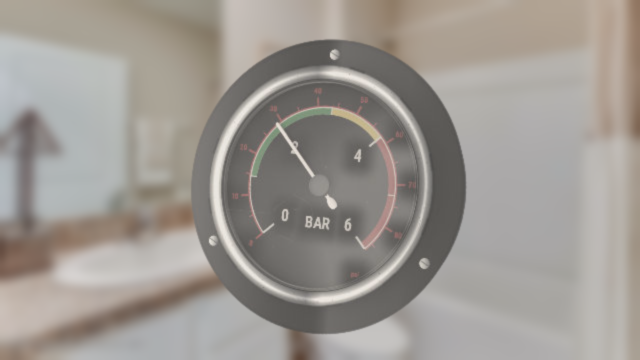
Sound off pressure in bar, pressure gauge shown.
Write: 2 bar
